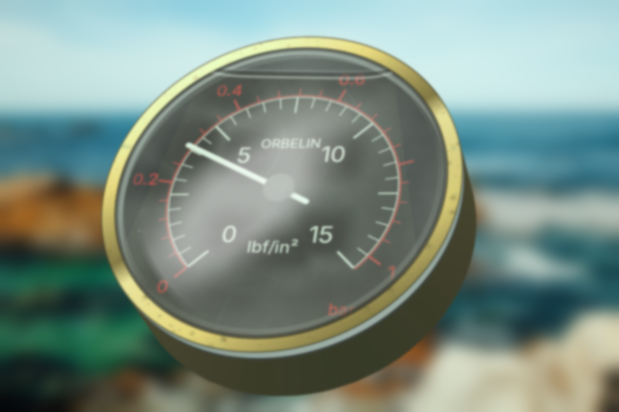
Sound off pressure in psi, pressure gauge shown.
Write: 4 psi
